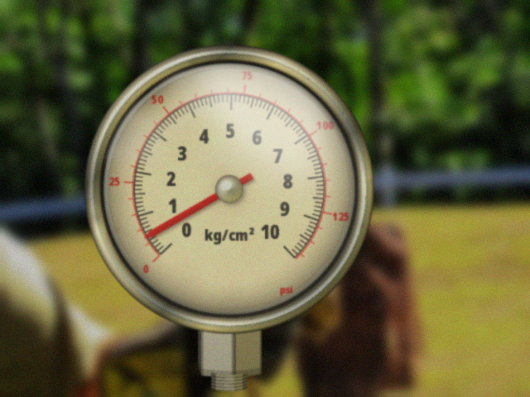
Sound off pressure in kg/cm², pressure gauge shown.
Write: 0.5 kg/cm²
